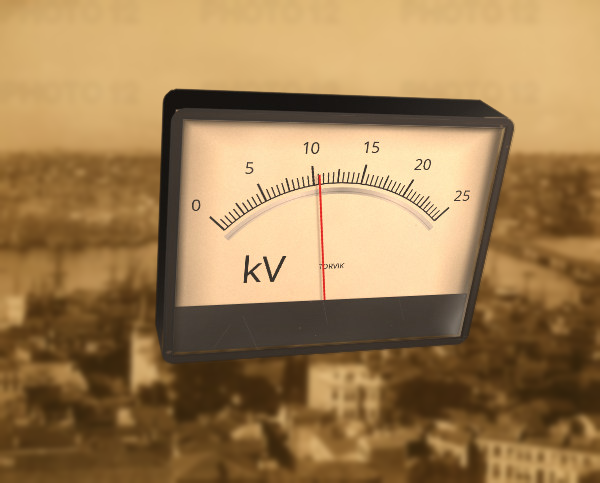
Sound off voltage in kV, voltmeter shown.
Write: 10.5 kV
